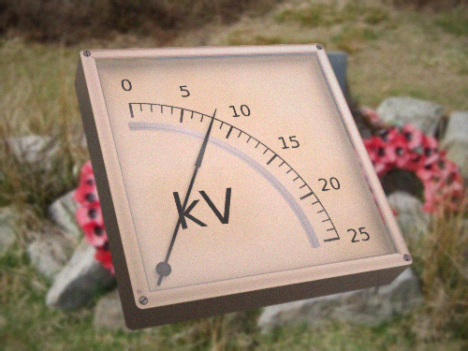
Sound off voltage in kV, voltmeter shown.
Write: 8 kV
